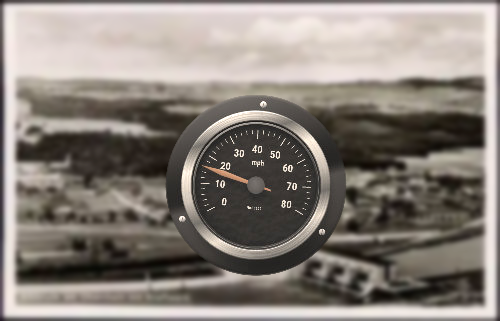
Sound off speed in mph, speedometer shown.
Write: 16 mph
